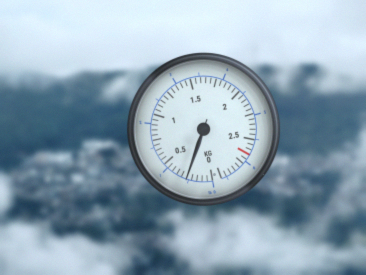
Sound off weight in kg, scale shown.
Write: 0.25 kg
